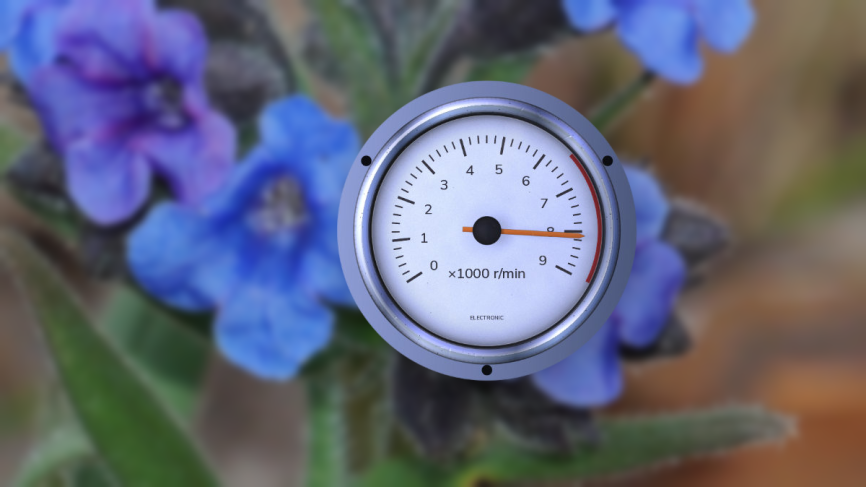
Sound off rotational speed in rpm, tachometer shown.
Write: 8100 rpm
